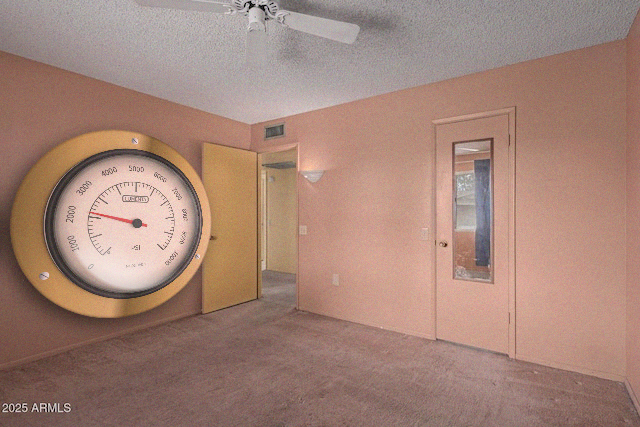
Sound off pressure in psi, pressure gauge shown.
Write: 2200 psi
